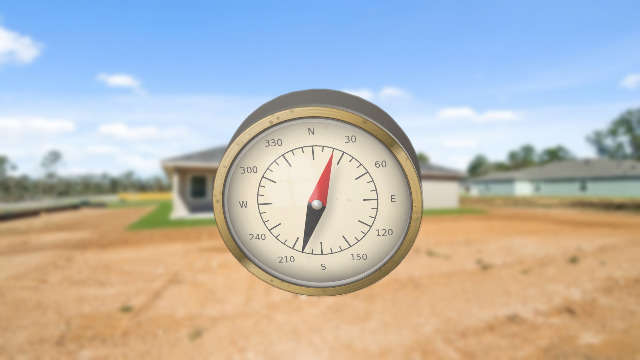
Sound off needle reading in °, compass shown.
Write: 20 °
